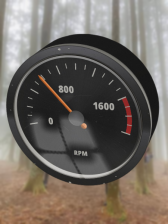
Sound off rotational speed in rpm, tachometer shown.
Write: 600 rpm
